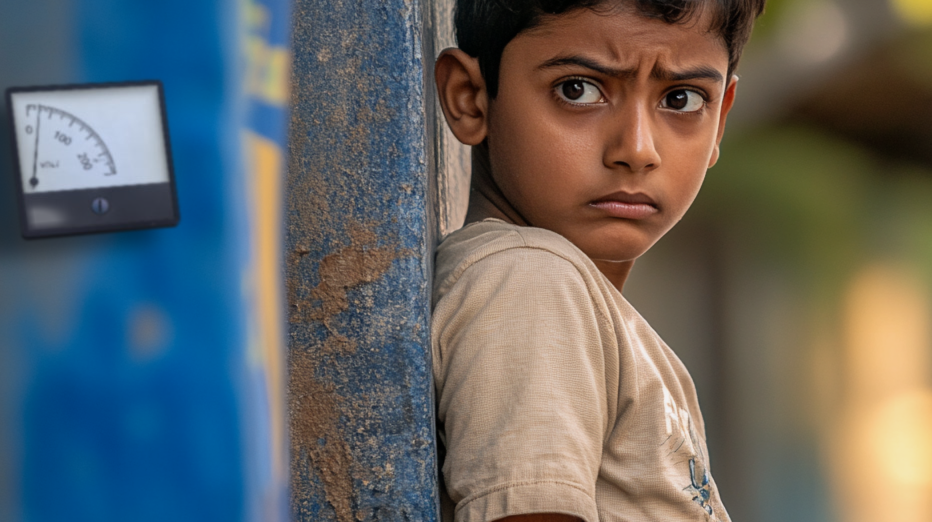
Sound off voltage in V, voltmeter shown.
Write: 25 V
